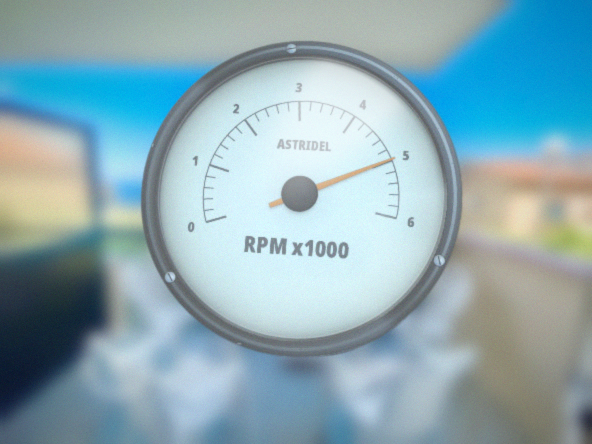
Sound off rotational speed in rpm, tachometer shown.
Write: 5000 rpm
